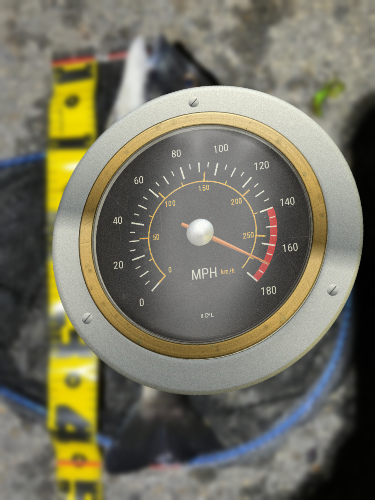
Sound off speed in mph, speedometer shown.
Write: 170 mph
